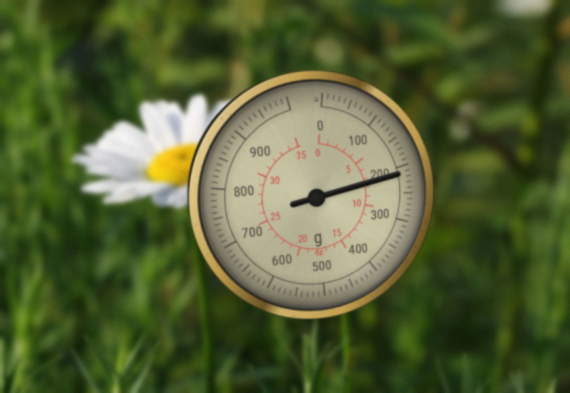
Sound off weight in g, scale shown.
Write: 210 g
